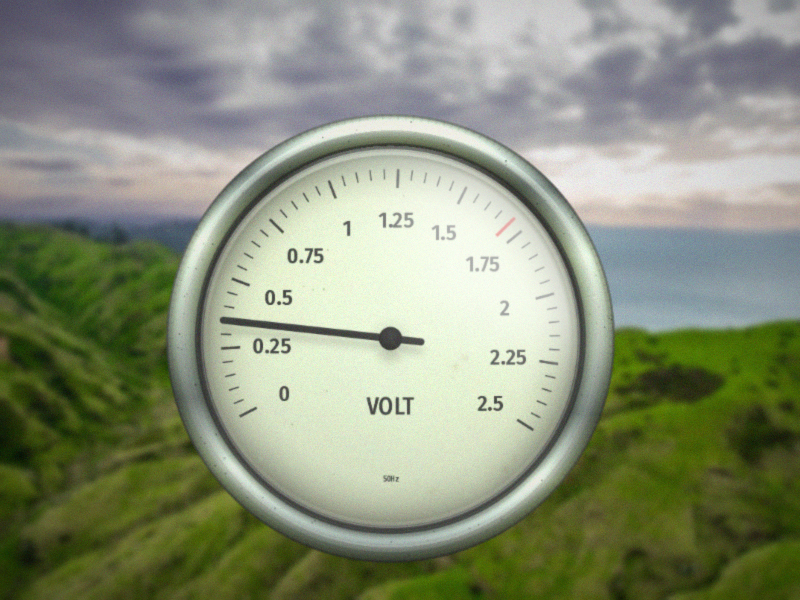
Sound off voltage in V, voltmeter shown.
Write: 0.35 V
